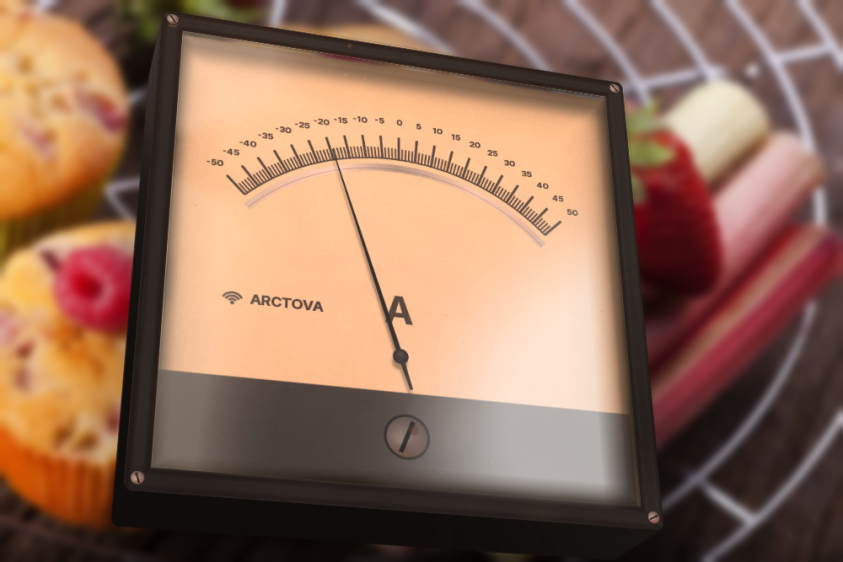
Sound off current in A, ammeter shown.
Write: -20 A
